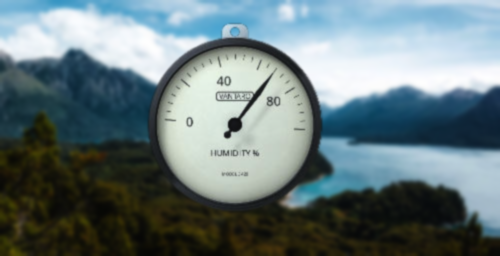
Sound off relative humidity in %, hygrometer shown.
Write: 68 %
